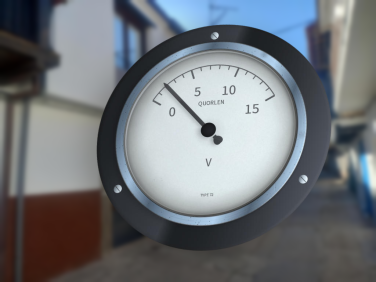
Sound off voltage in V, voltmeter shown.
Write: 2 V
